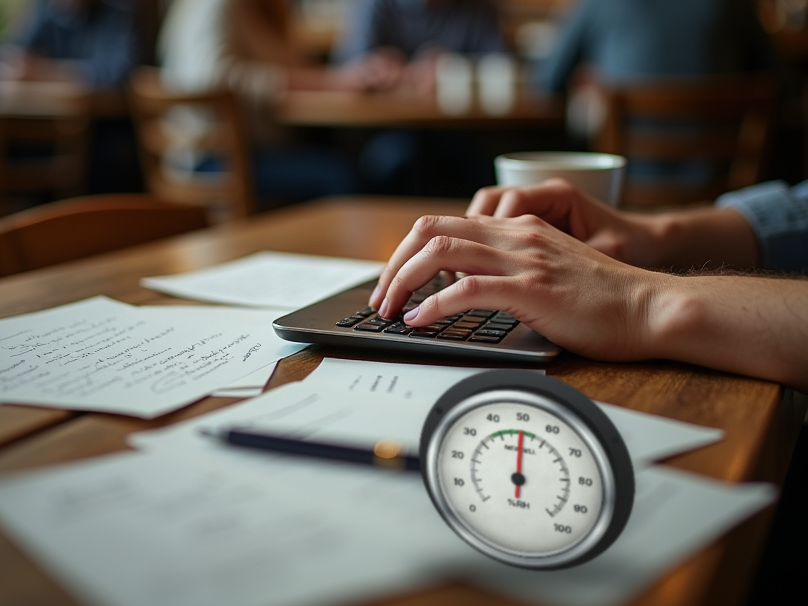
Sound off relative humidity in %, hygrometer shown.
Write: 50 %
